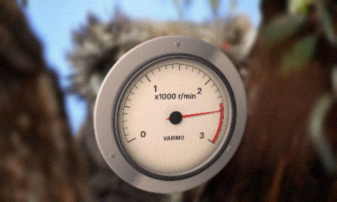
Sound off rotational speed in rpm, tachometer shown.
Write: 2500 rpm
